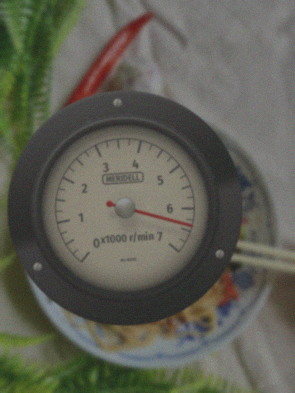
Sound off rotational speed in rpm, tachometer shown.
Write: 6375 rpm
